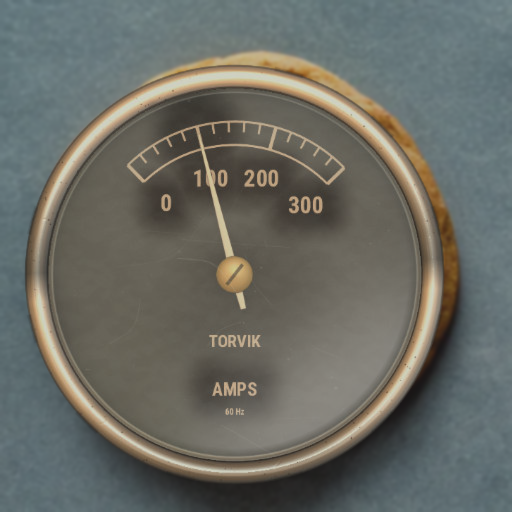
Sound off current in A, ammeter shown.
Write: 100 A
